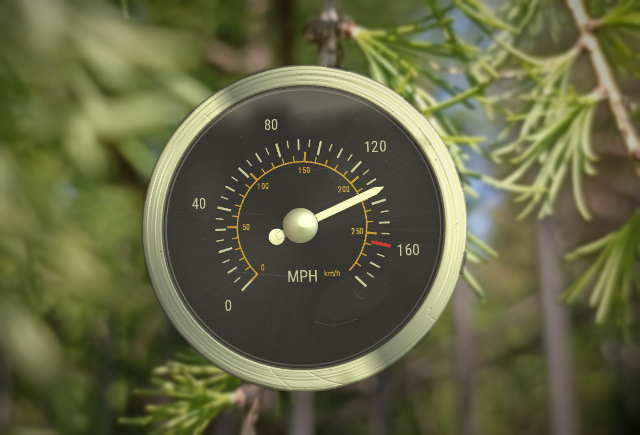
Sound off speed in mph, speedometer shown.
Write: 135 mph
